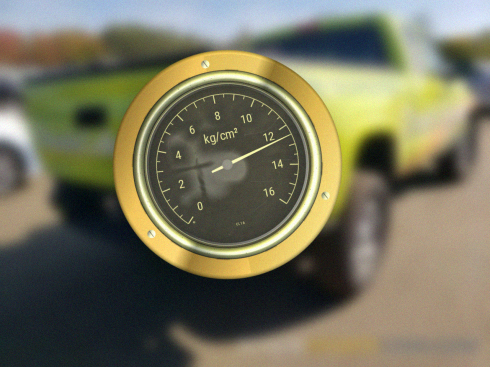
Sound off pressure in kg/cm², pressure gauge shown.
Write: 12.5 kg/cm²
